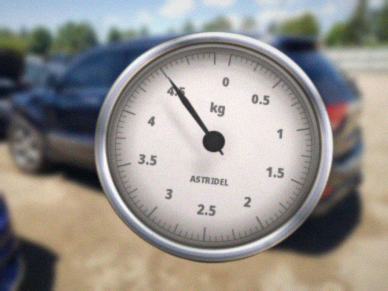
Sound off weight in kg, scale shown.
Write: 4.5 kg
